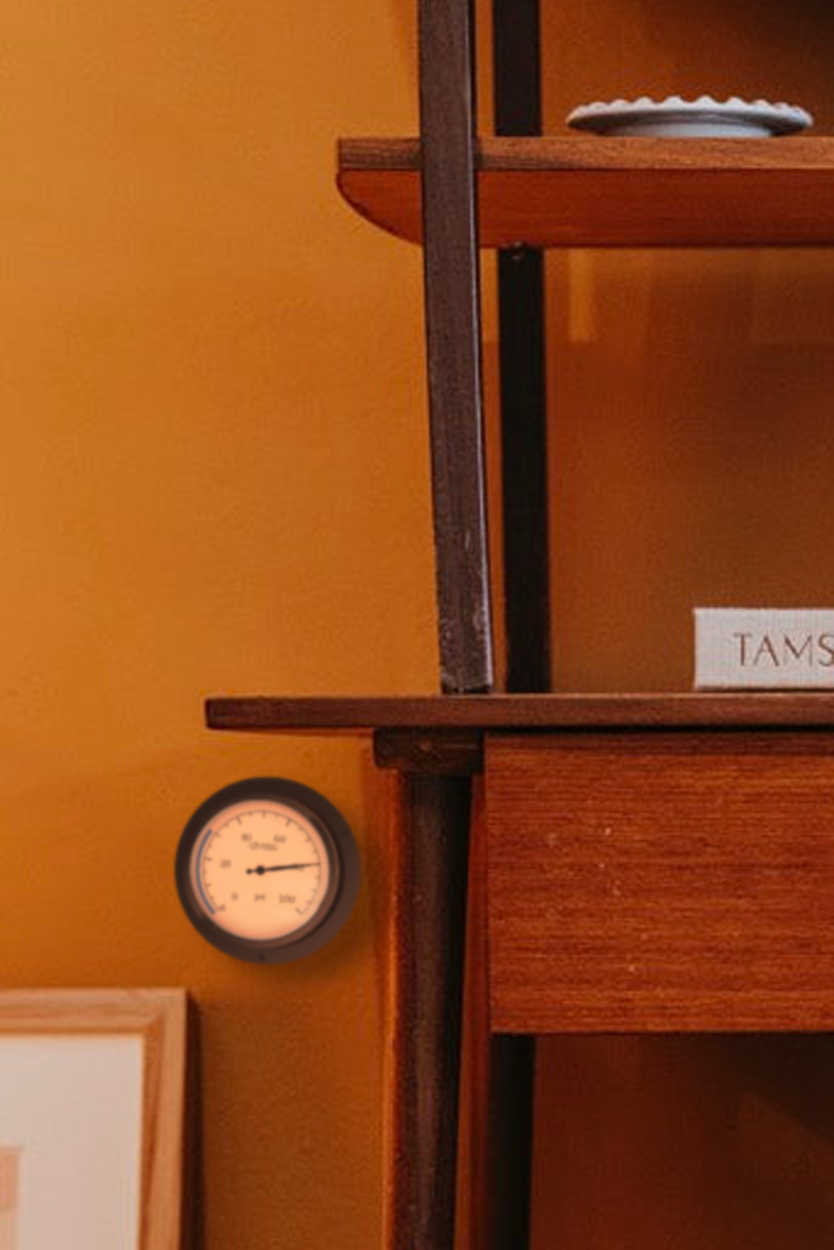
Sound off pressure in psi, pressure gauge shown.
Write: 80 psi
